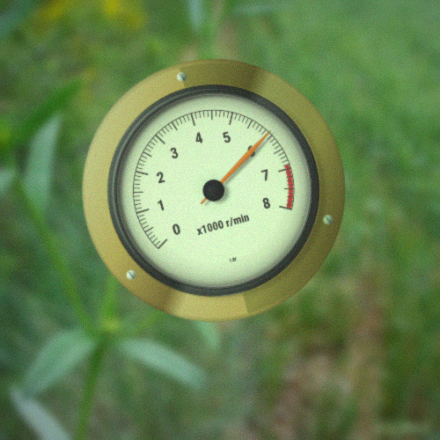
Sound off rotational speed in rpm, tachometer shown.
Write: 6000 rpm
